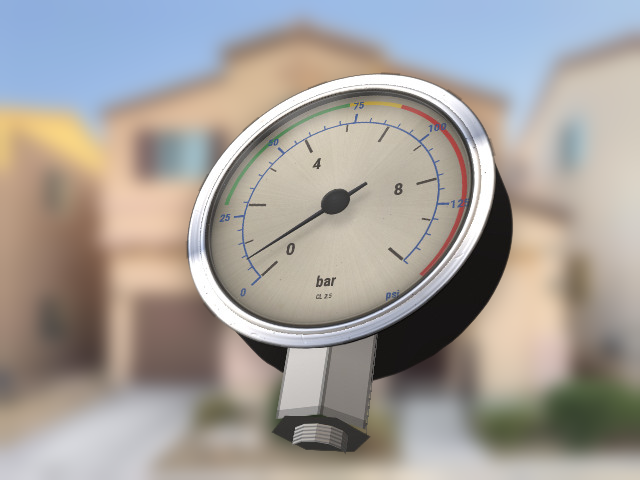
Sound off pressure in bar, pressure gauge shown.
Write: 0.5 bar
